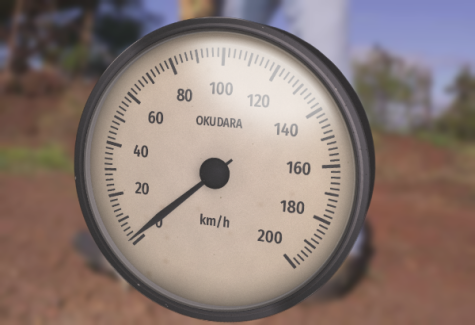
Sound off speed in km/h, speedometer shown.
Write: 2 km/h
